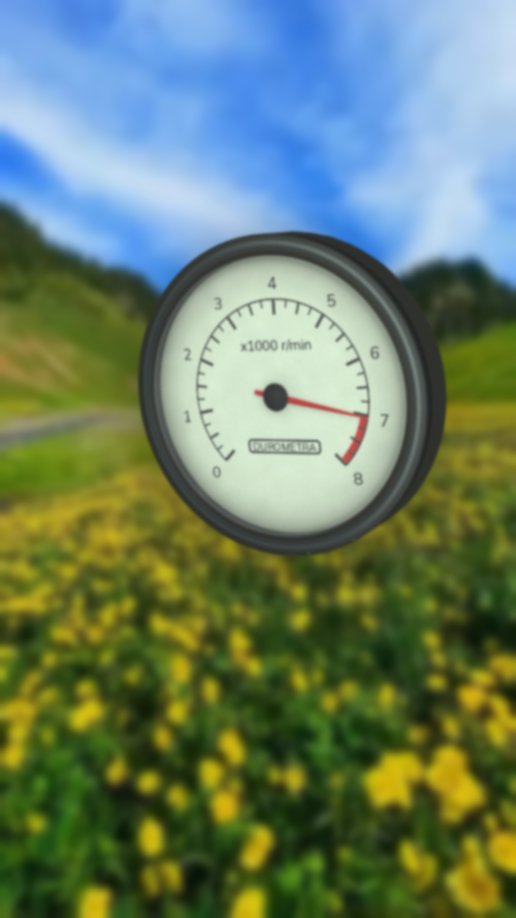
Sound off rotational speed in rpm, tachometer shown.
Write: 7000 rpm
